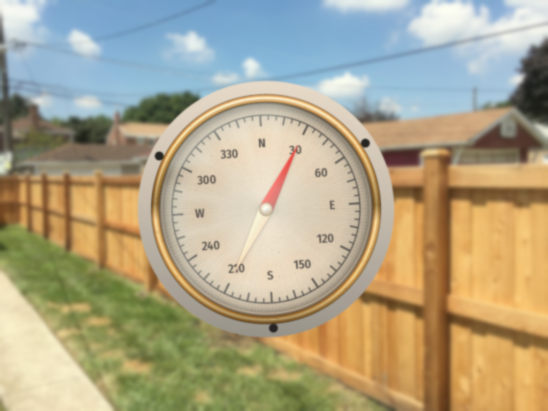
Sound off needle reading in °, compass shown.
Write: 30 °
